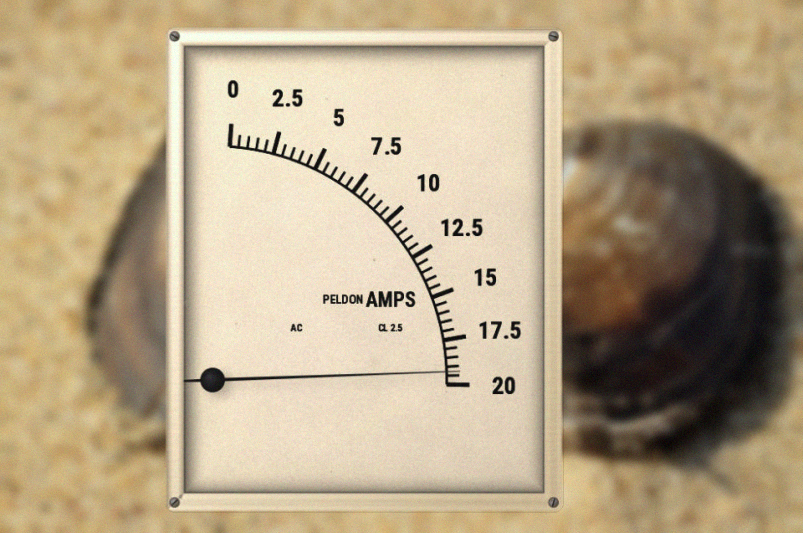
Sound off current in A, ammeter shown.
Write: 19.25 A
